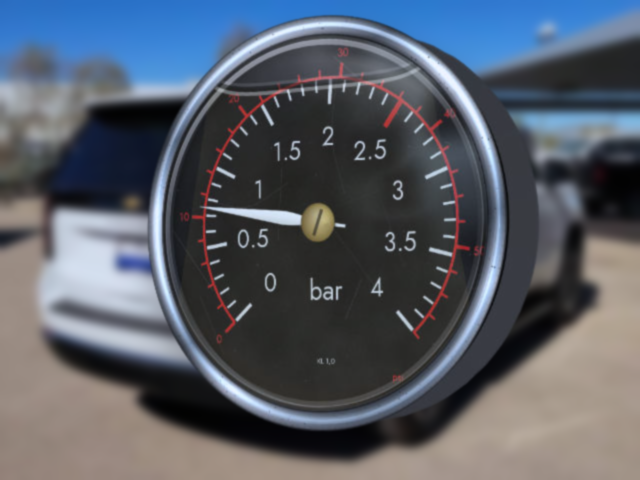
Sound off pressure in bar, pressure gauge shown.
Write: 0.75 bar
